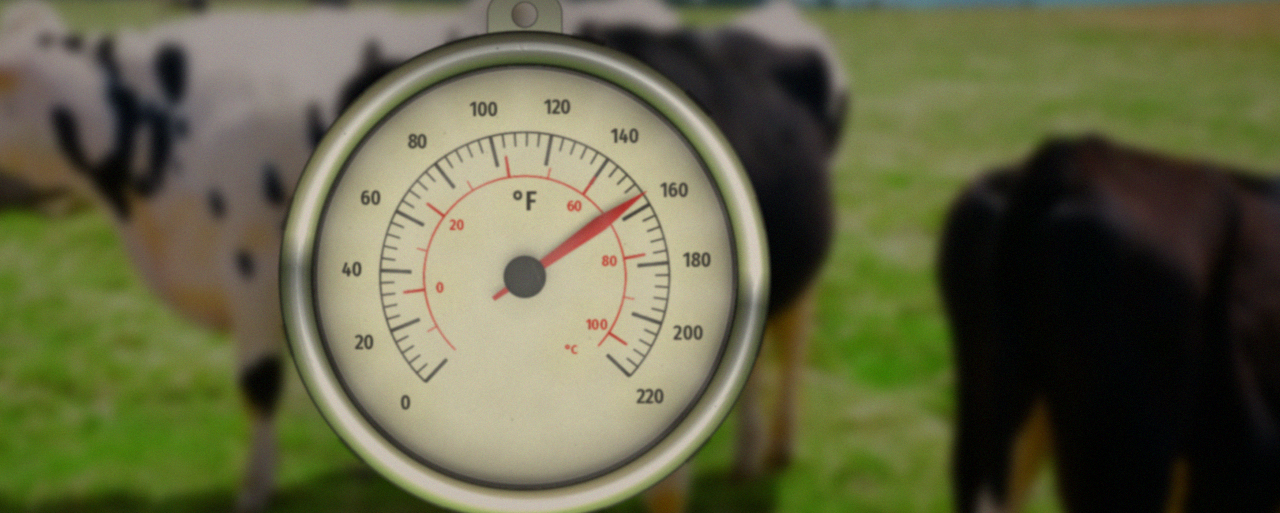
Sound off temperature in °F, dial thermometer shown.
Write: 156 °F
